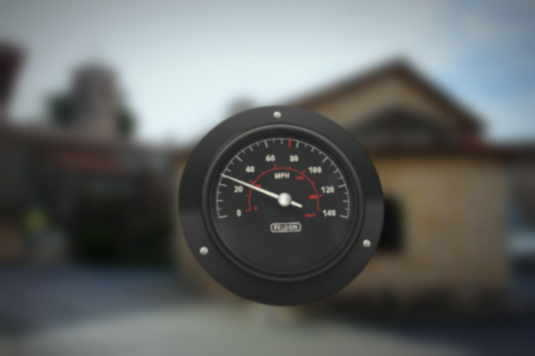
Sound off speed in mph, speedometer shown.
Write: 25 mph
